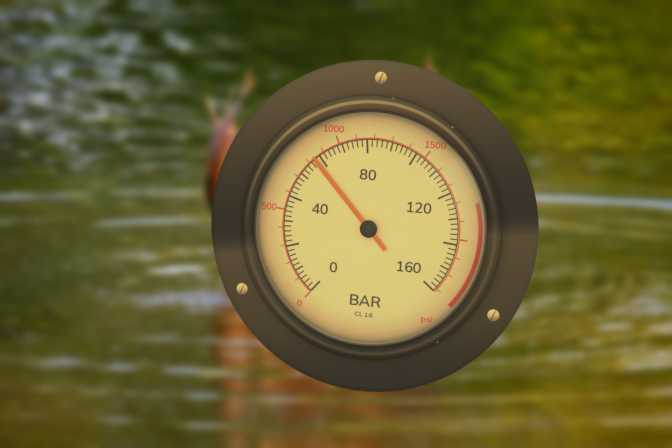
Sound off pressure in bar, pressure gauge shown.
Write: 58 bar
